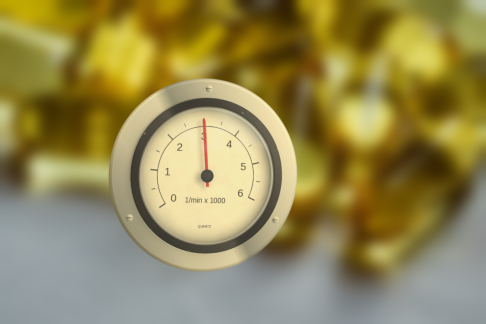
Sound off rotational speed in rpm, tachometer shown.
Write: 3000 rpm
